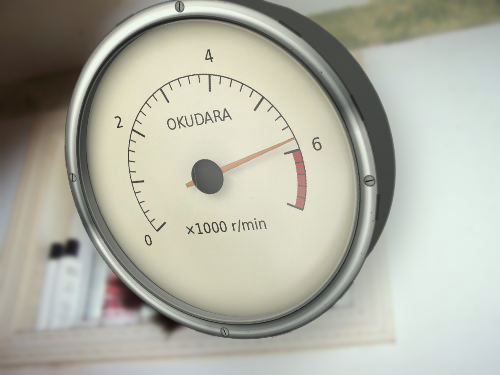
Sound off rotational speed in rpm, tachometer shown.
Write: 5800 rpm
